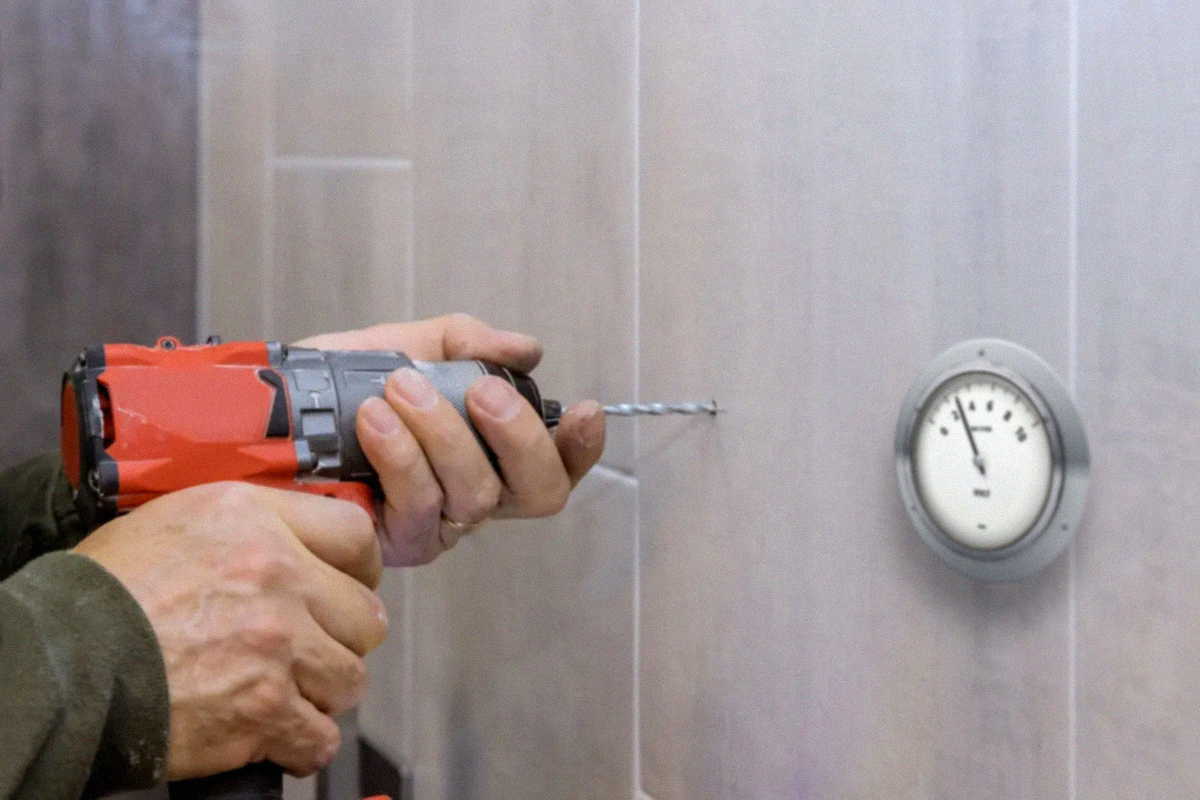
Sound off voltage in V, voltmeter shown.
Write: 3 V
